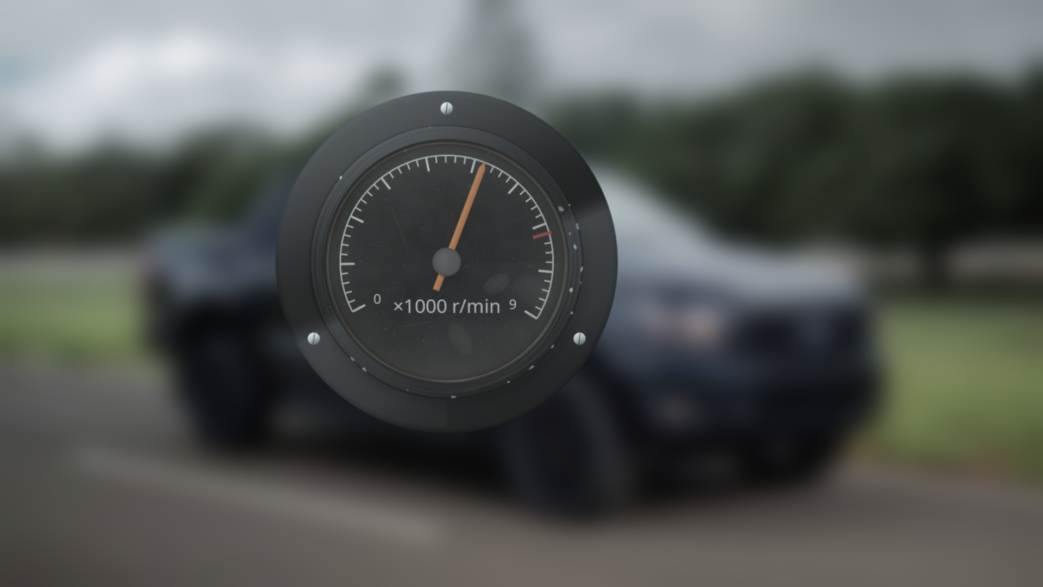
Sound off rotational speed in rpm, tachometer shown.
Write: 5200 rpm
